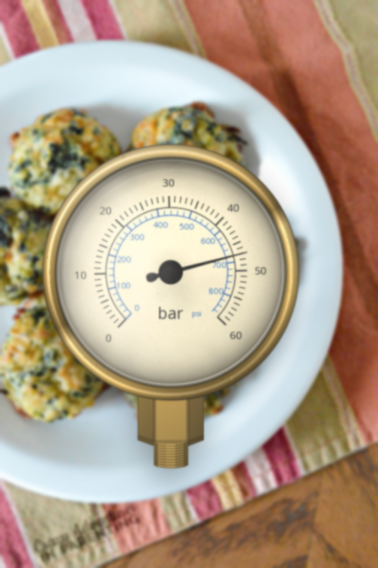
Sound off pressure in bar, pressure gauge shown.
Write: 47 bar
